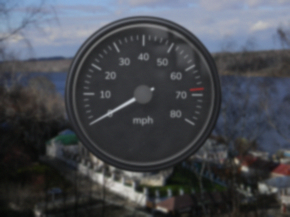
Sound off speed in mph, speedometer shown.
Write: 0 mph
